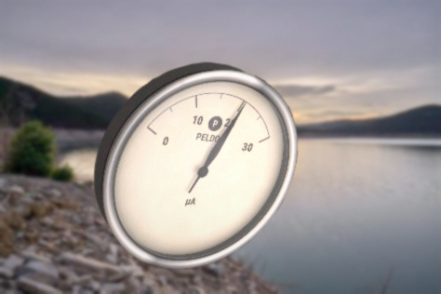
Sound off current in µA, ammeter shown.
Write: 20 µA
